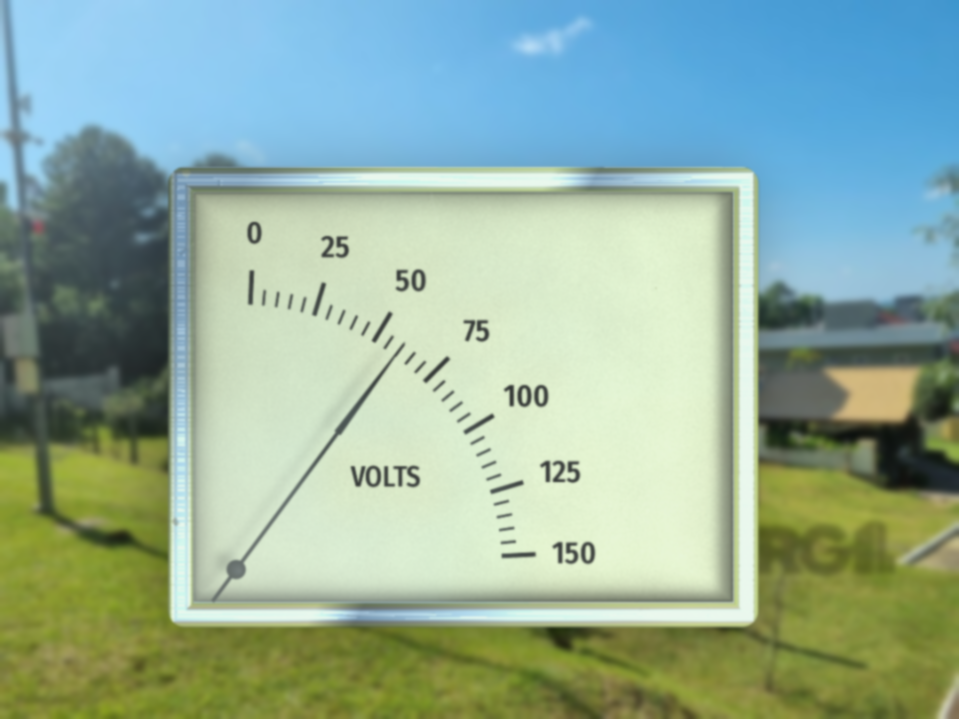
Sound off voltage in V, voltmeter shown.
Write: 60 V
